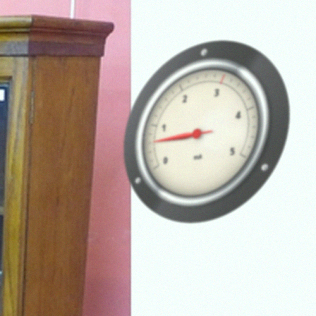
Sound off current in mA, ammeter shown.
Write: 0.6 mA
